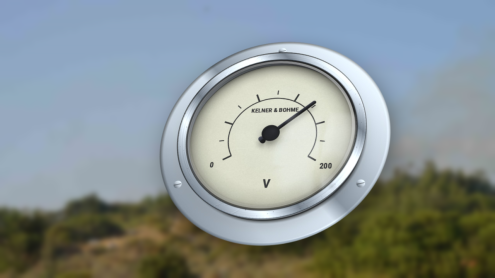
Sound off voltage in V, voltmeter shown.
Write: 140 V
